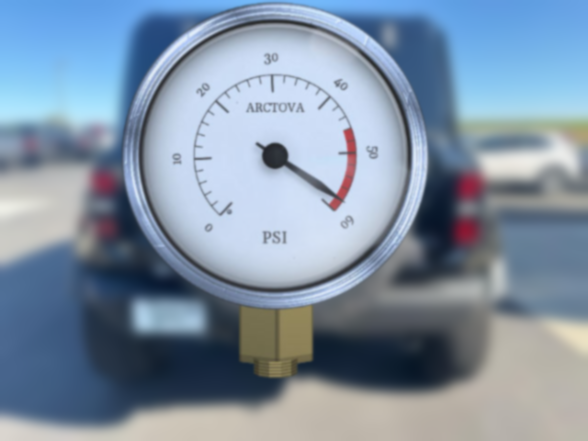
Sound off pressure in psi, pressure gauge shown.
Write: 58 psi
